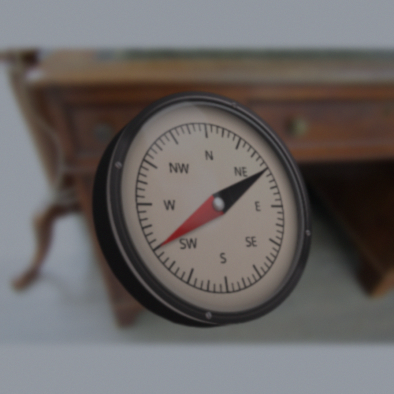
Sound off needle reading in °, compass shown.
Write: 240 °
